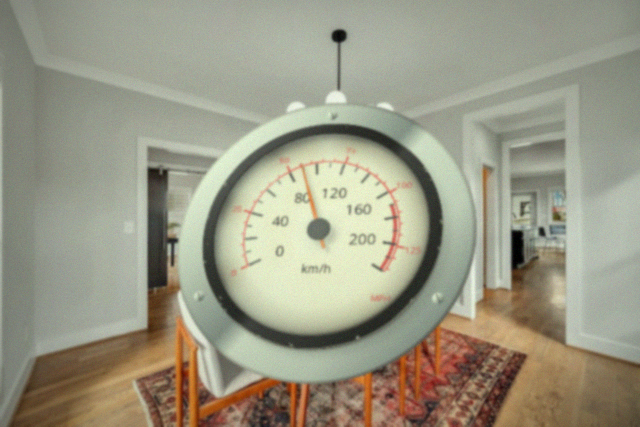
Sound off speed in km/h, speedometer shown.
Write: 90 km/h
